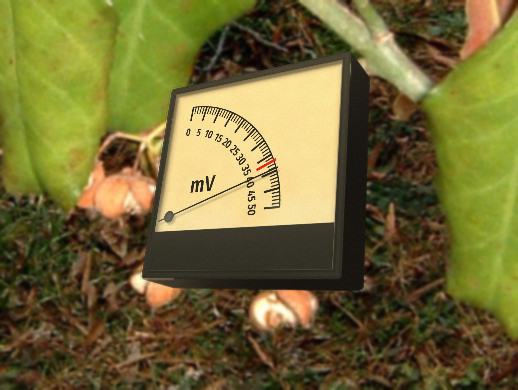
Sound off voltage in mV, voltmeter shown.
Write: 40 mV
